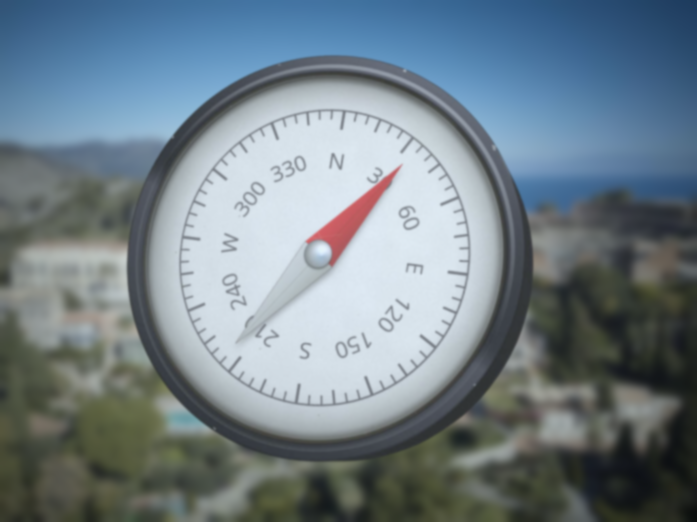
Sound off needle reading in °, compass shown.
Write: 35 °
